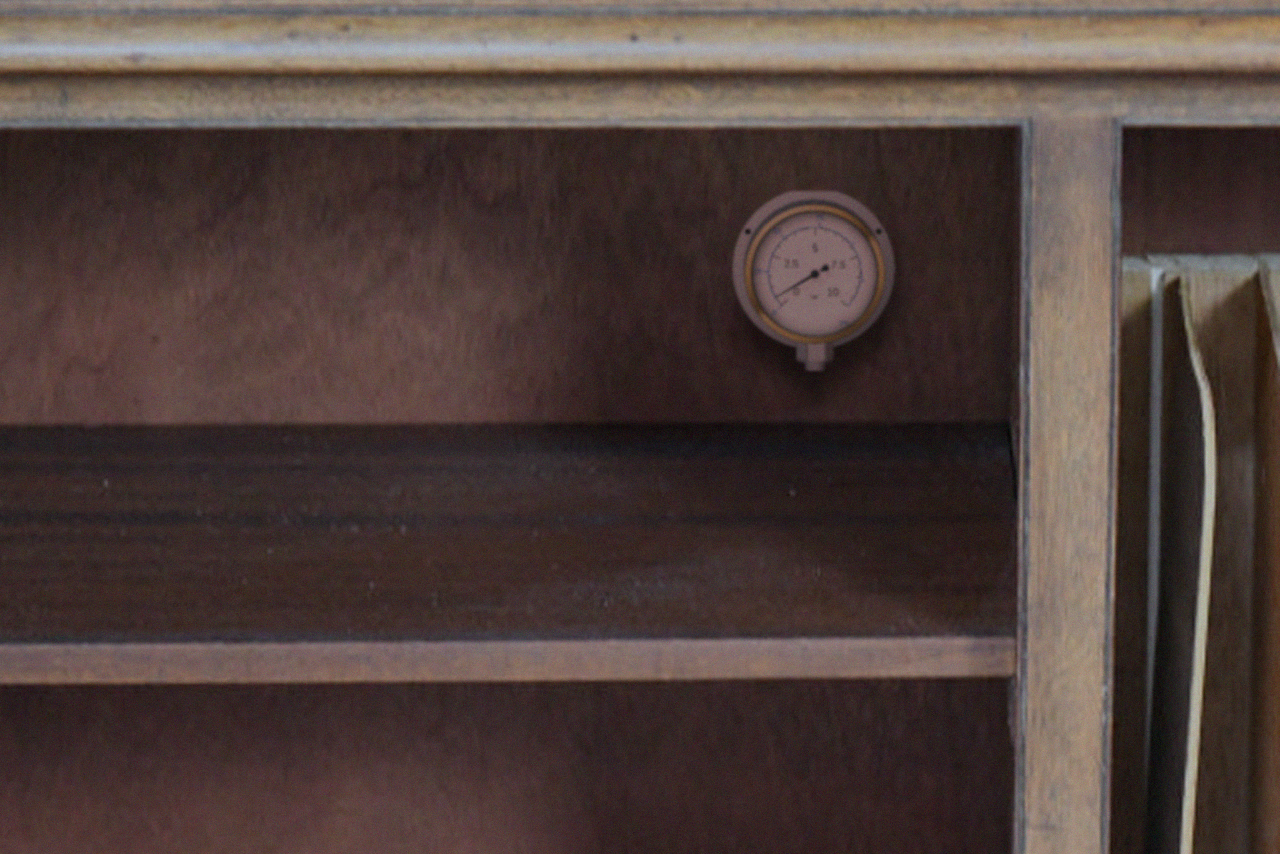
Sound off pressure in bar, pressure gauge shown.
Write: 0.5 bar
